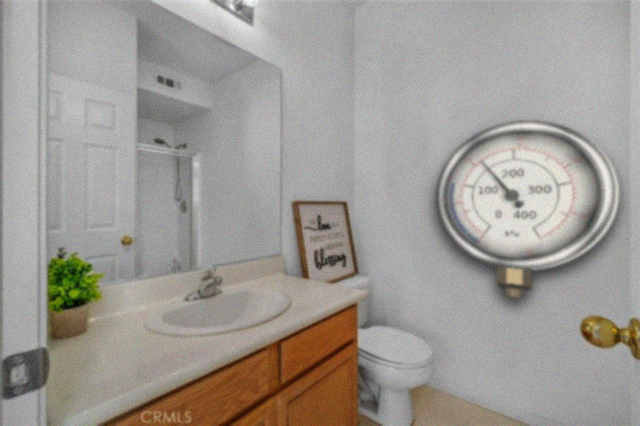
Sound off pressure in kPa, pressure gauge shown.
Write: 150 kPa
